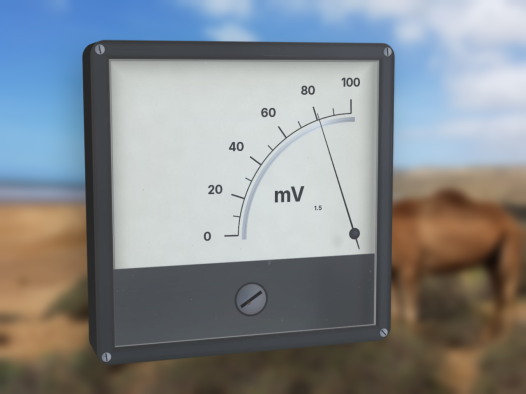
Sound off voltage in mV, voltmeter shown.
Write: 80 mV
